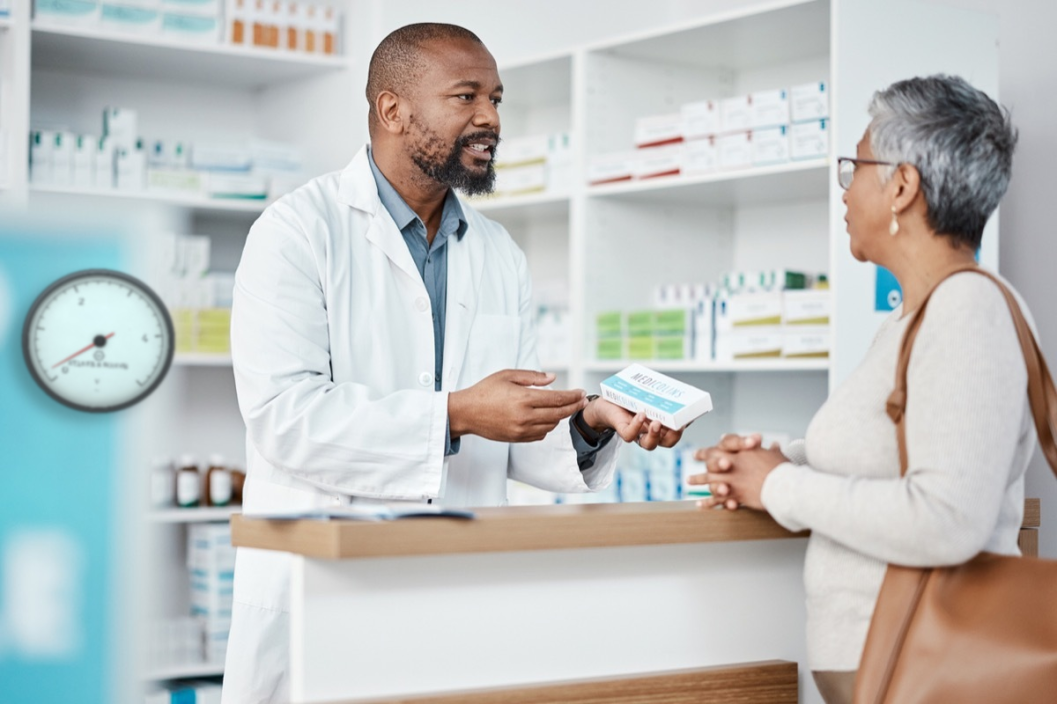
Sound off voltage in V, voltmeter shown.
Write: 0.2 V
